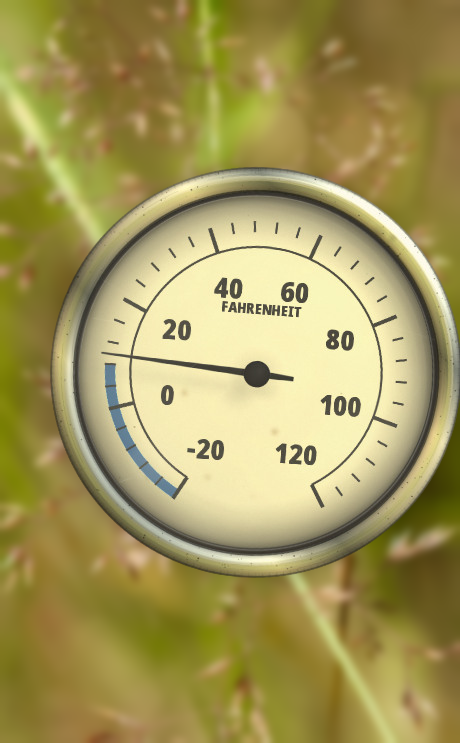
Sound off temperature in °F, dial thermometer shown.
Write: 10 °F
